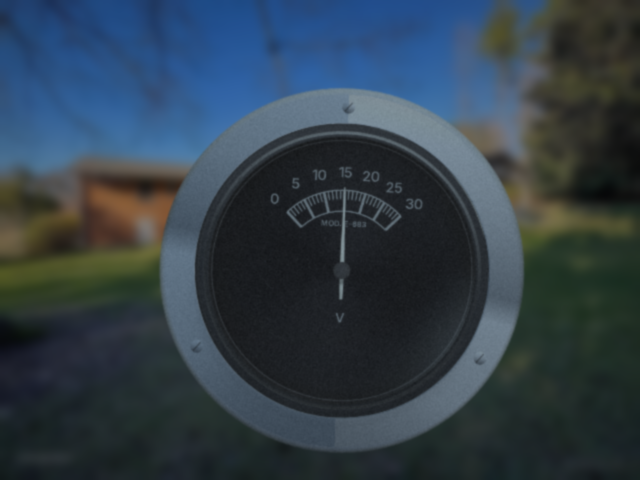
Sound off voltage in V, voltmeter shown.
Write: 15 V
